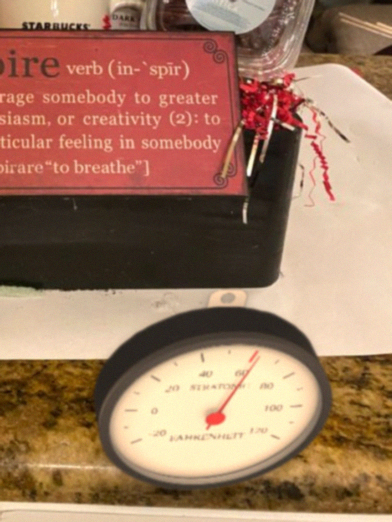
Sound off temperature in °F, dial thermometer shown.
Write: 60 °F
